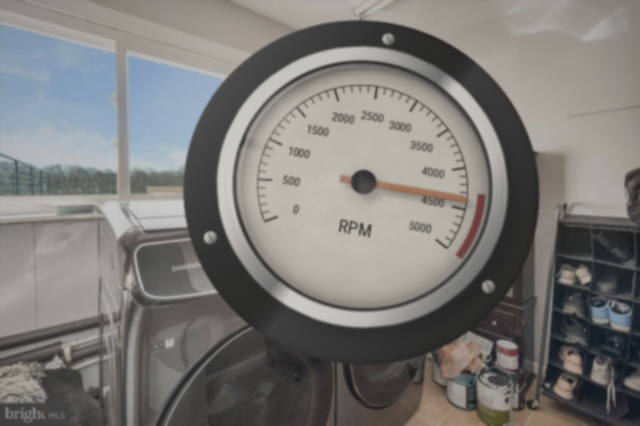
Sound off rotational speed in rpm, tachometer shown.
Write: 4400 rpm
